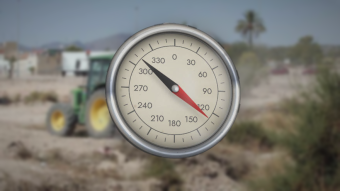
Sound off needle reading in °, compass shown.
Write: 130 °
